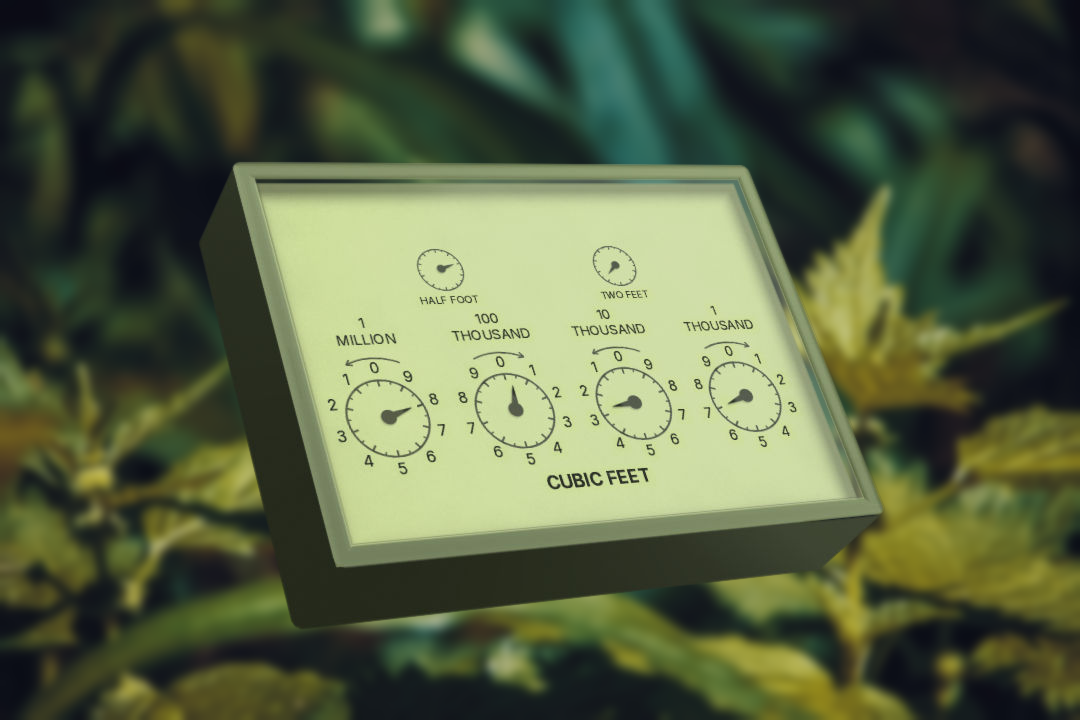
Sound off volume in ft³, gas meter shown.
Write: 802700 ft³
